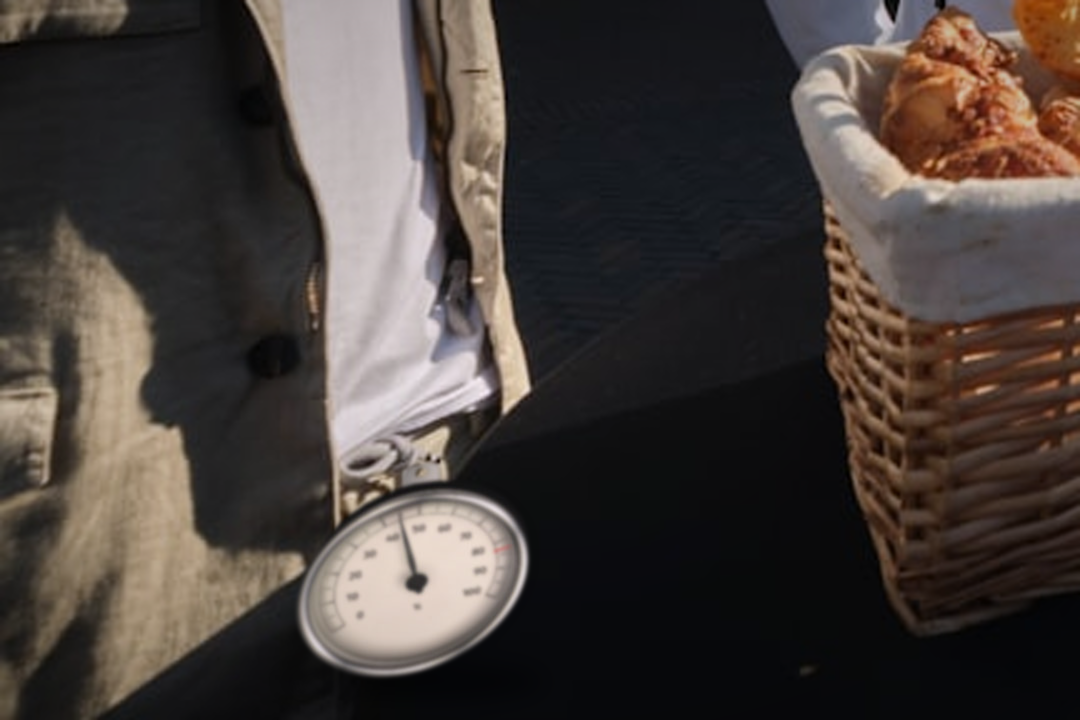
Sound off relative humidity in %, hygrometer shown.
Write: 45 %
